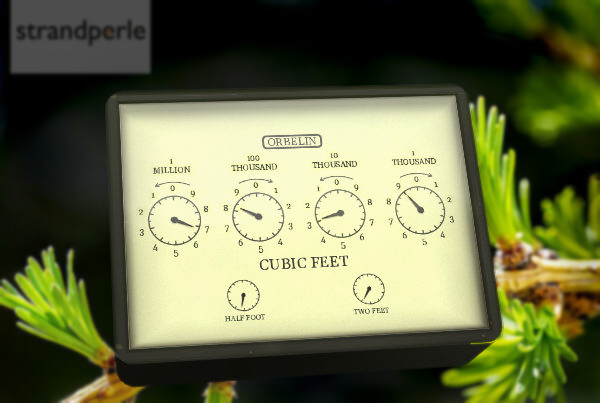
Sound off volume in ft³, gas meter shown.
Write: 682900 ft³
